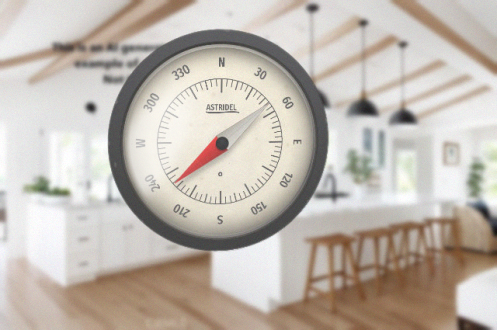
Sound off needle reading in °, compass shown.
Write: 230 °
